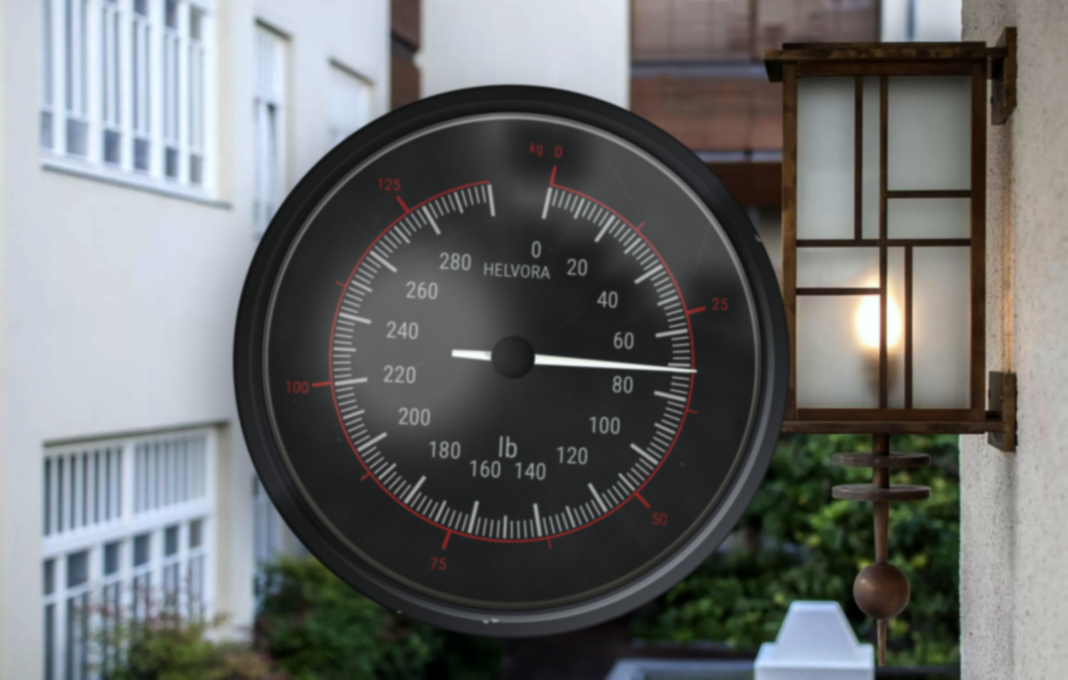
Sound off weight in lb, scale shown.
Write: 72 lb
